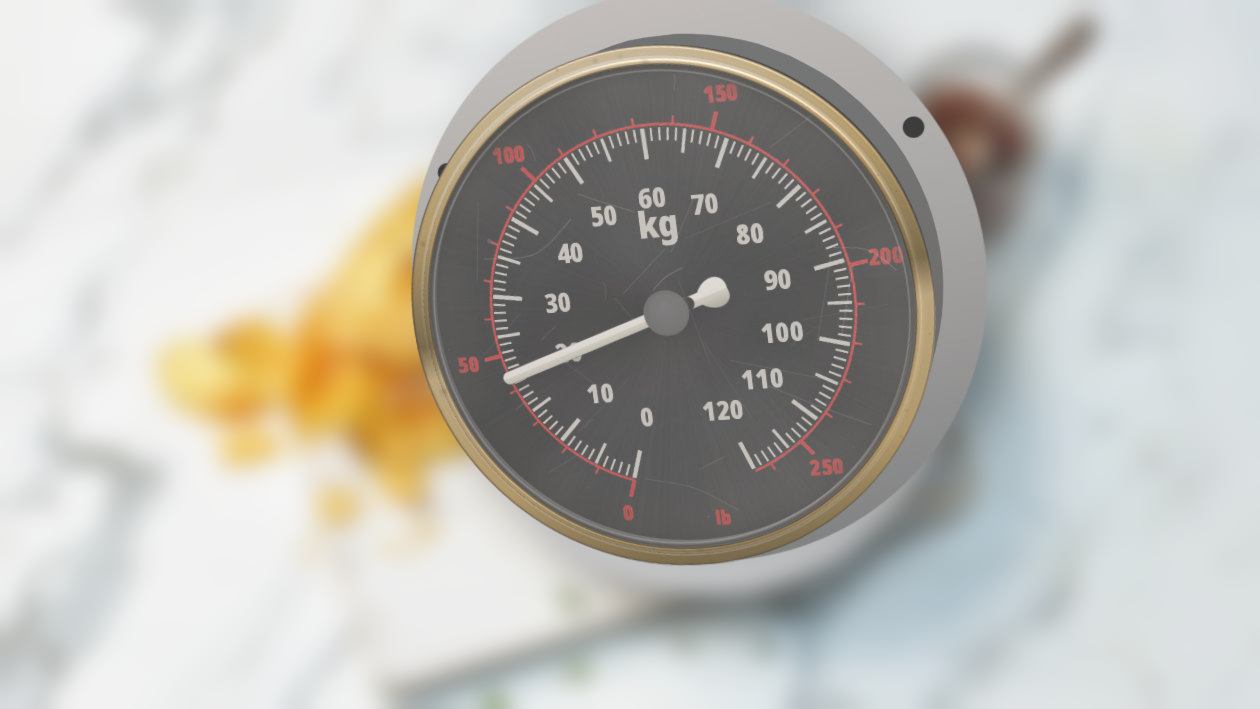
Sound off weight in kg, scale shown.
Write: 20 kg
